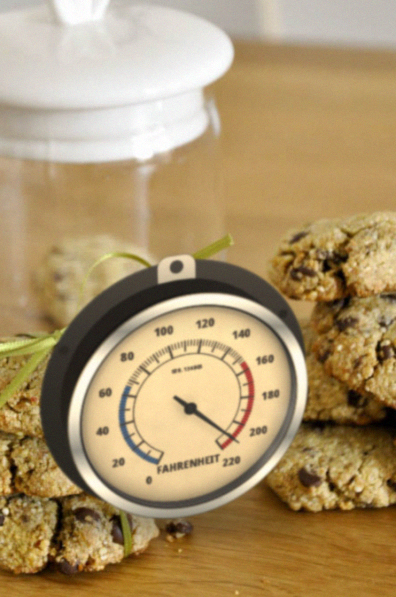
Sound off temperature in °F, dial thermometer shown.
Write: 210 °F
